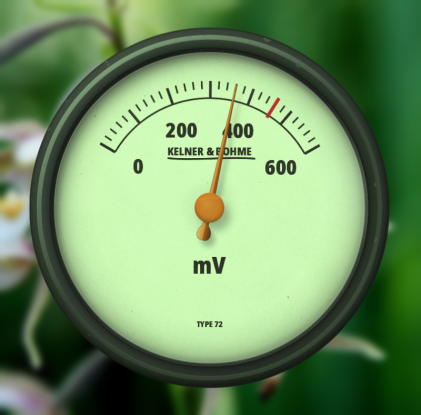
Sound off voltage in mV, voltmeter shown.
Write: 360 mV
